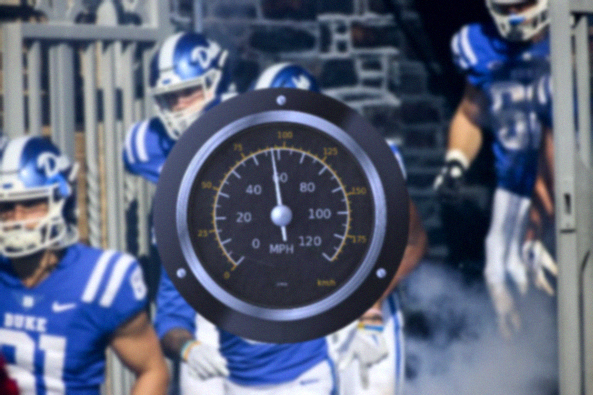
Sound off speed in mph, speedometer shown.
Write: 57.5 mph
